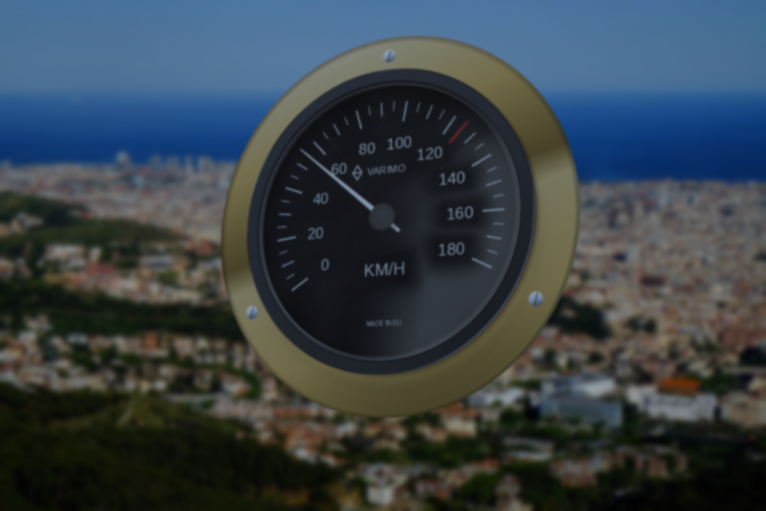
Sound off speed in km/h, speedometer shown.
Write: 55 km/h
